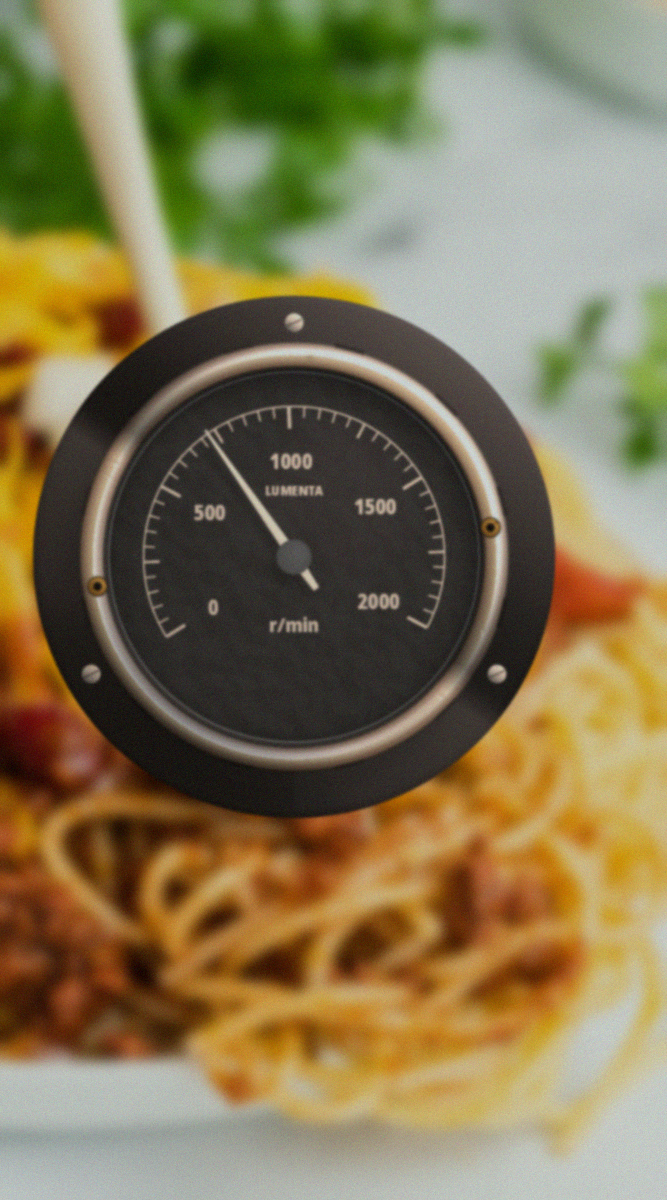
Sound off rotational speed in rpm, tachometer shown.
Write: 725 rpm
